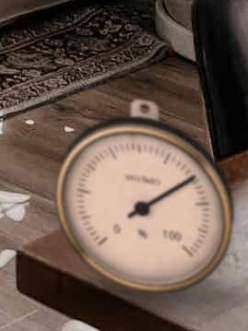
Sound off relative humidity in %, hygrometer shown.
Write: 70 %
